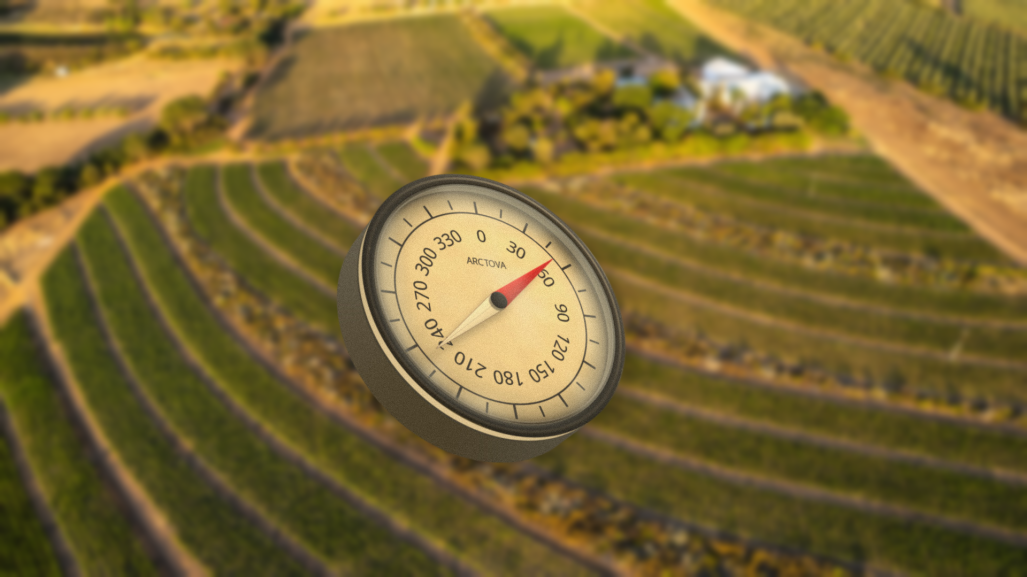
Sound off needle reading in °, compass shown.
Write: 52.5 °
